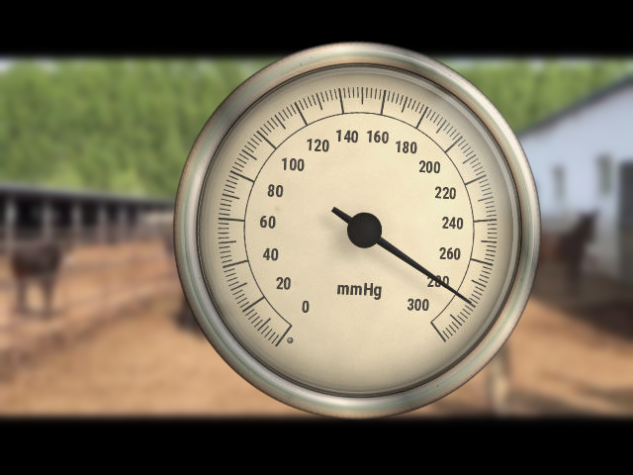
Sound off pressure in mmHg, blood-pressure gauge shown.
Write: 280 mmHg
